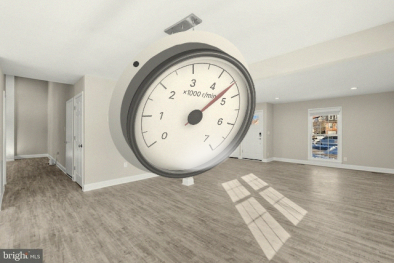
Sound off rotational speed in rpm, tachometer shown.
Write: 4500 rpm
